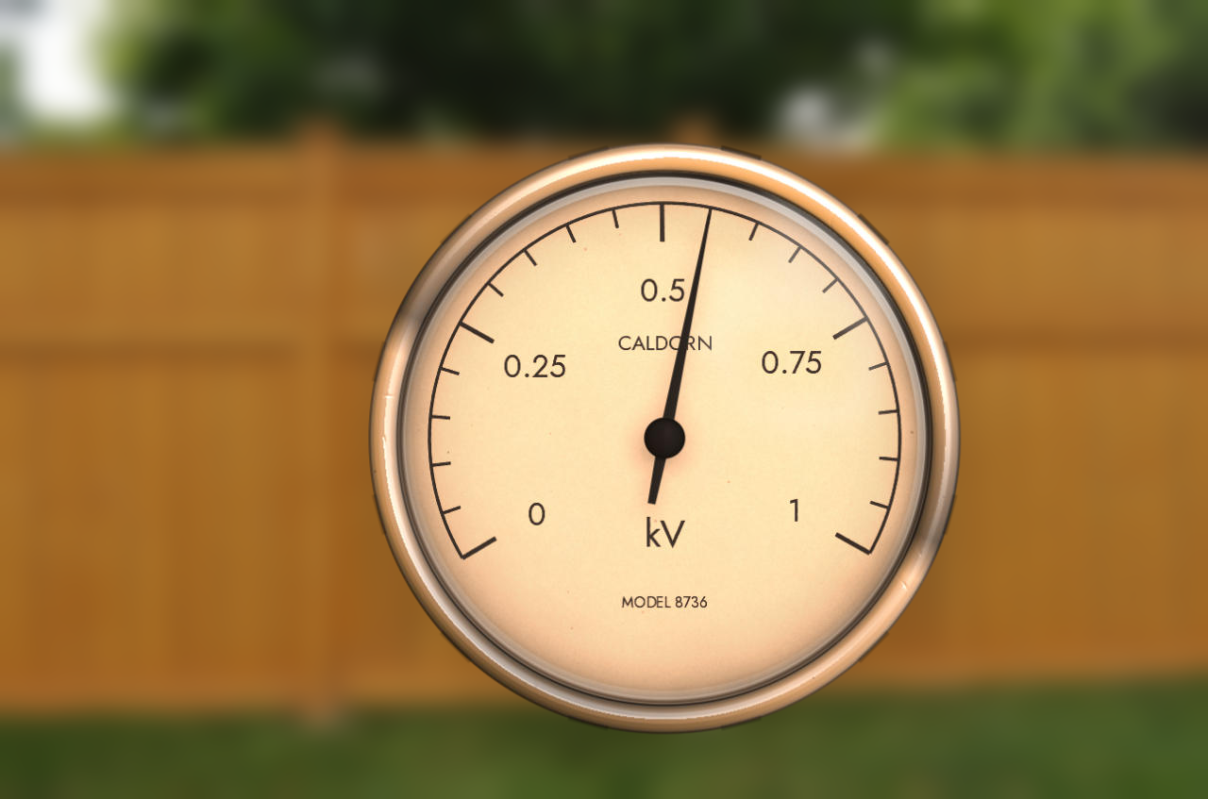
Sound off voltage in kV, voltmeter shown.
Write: 0.55 kV
